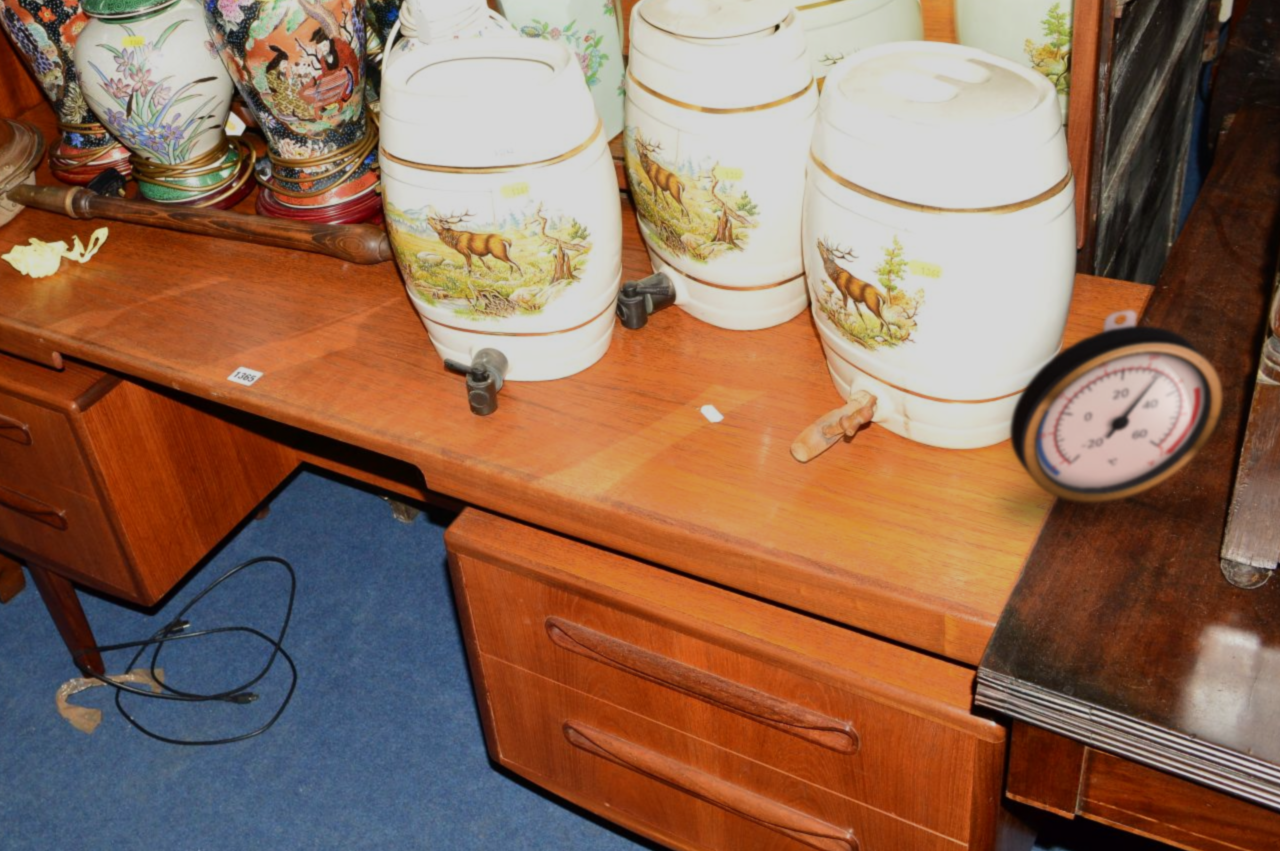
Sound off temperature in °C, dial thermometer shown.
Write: 30 °C
